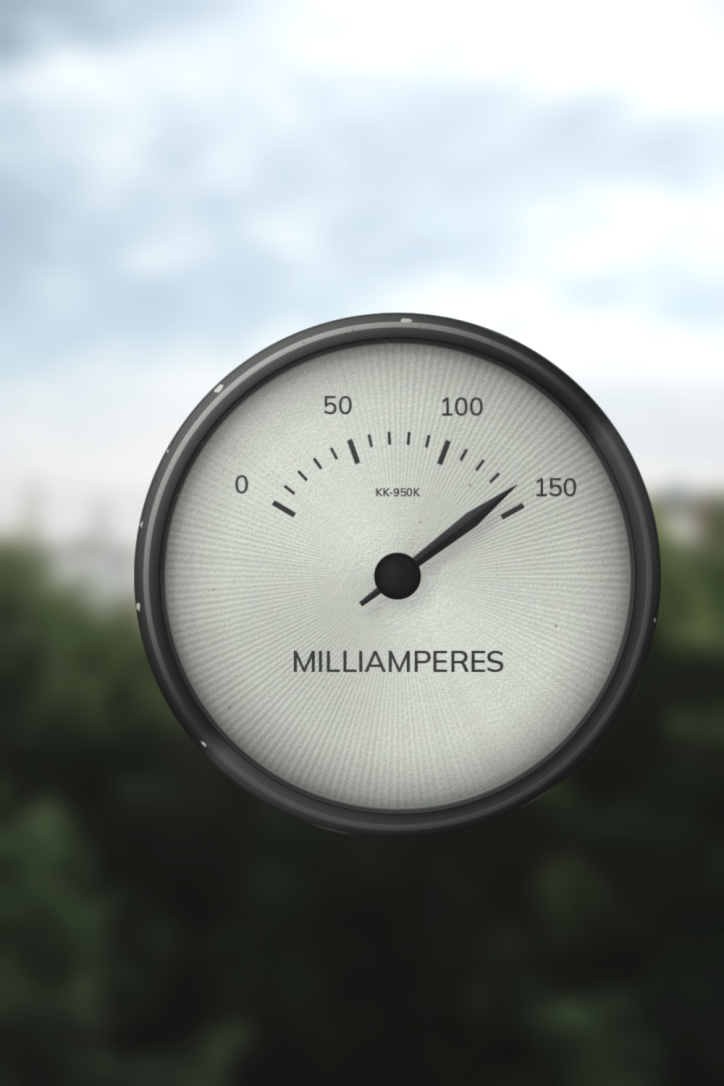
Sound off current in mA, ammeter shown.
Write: 140 mA
